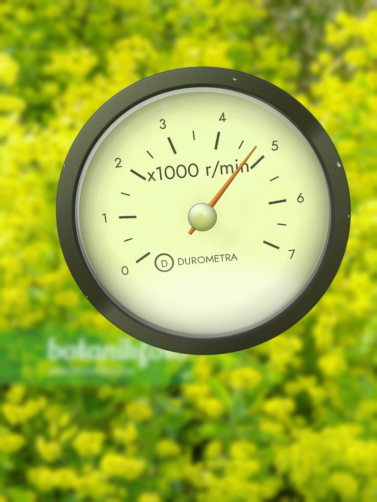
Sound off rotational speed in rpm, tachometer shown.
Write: 4750 rpm
